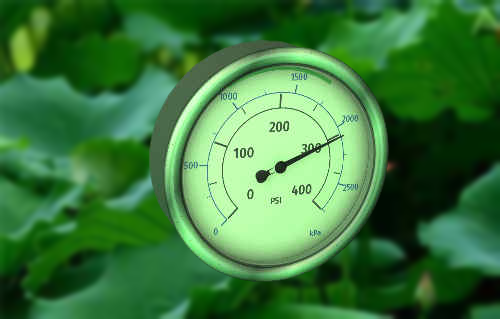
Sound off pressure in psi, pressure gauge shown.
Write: 300 psi
